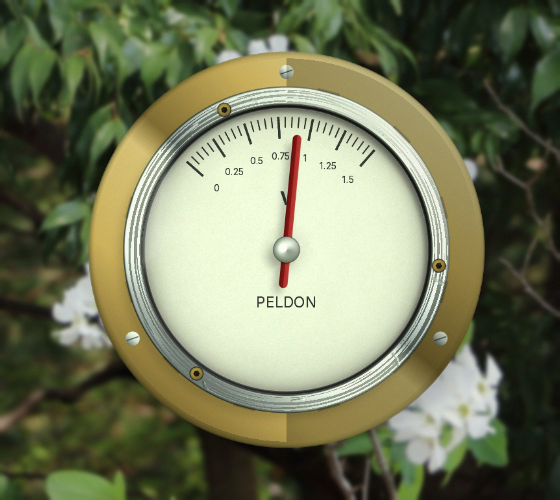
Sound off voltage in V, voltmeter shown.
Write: 0.9 V
